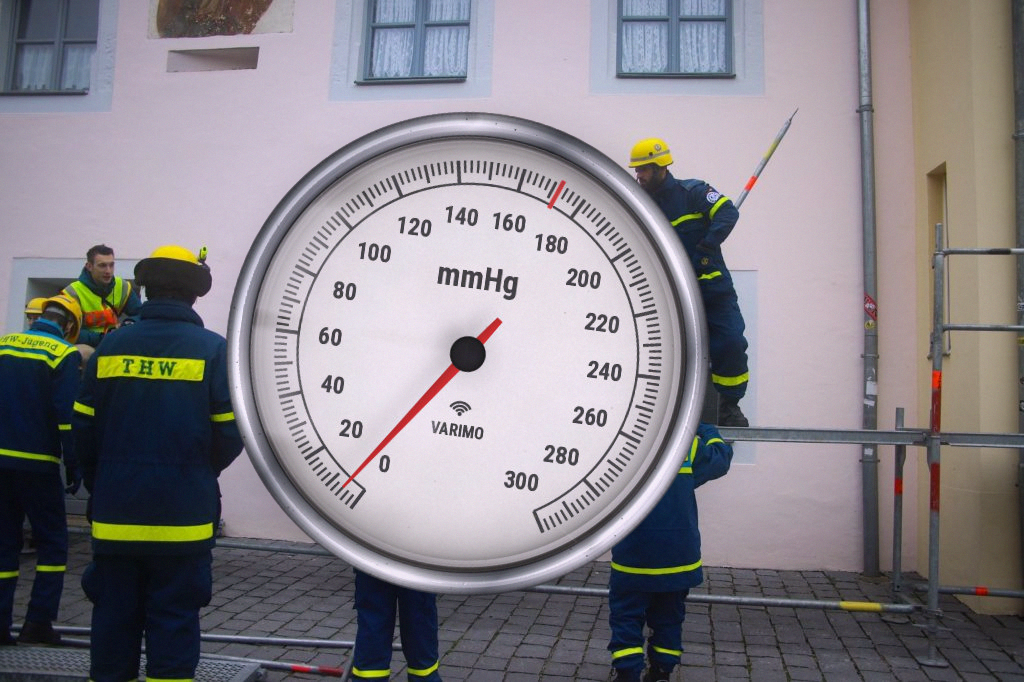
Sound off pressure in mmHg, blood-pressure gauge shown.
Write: 6 mmHg
